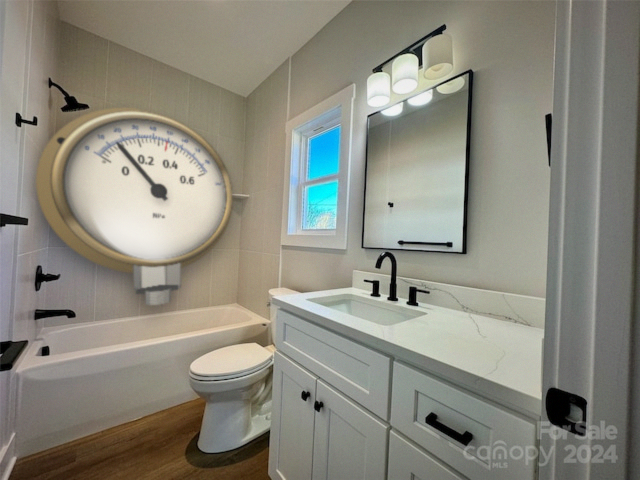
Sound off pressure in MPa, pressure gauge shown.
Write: 0.1 MPa
